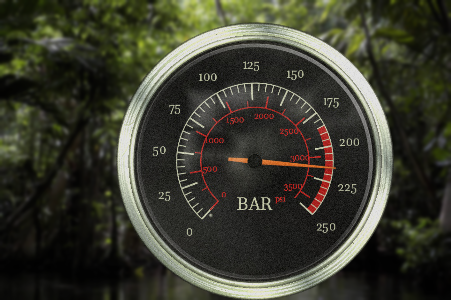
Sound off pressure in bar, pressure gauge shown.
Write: 215 bar
